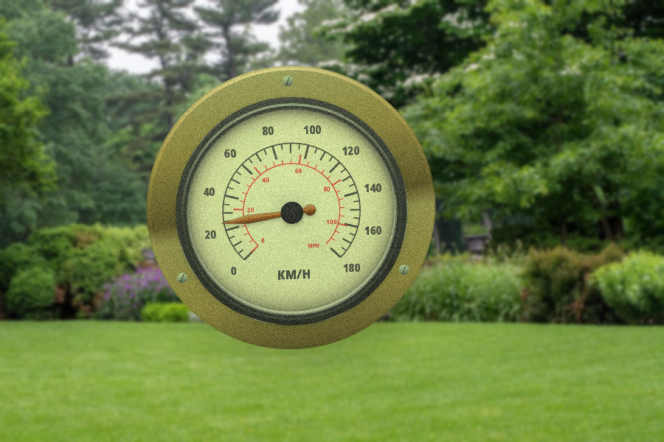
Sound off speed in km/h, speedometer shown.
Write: 25 km/h
